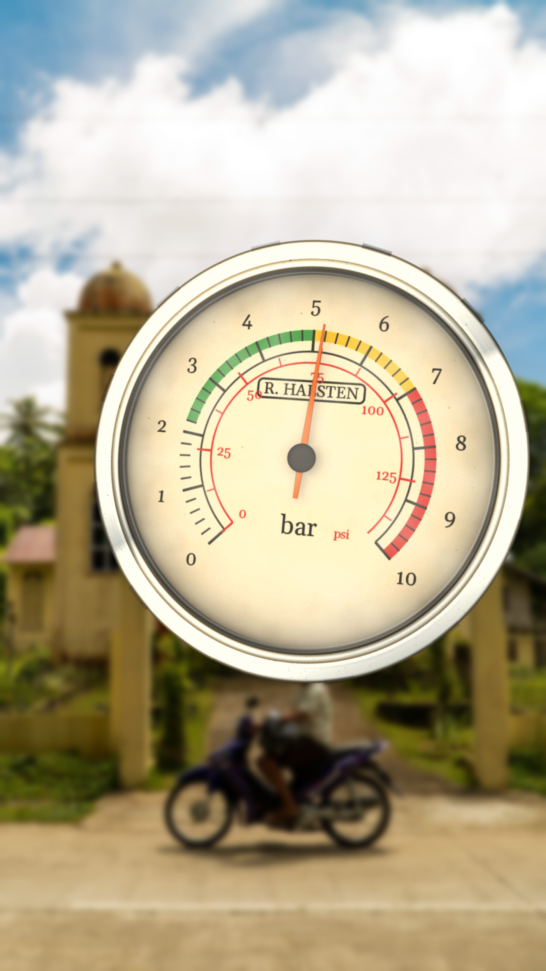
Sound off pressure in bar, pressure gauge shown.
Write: 5.2 bar
